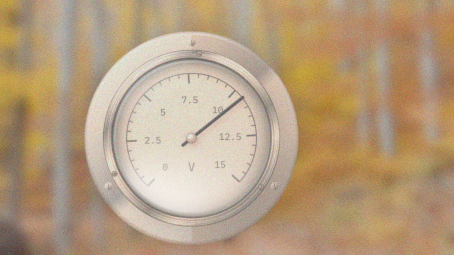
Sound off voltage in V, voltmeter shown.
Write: 10.5 V
